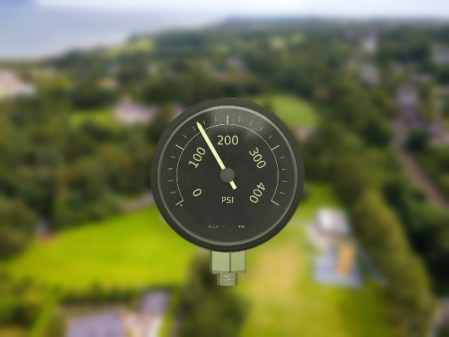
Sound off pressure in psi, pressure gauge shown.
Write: 150 psi
